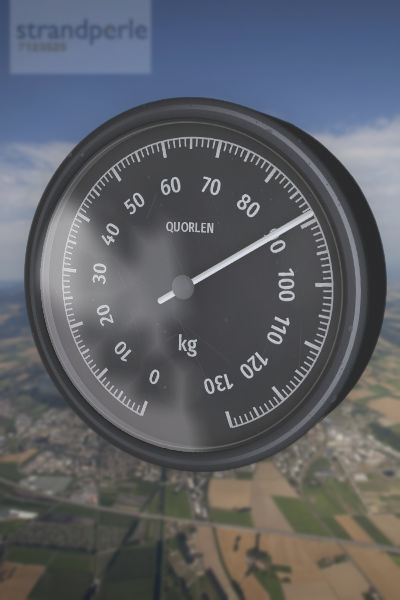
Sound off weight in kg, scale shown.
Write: 89 kg
